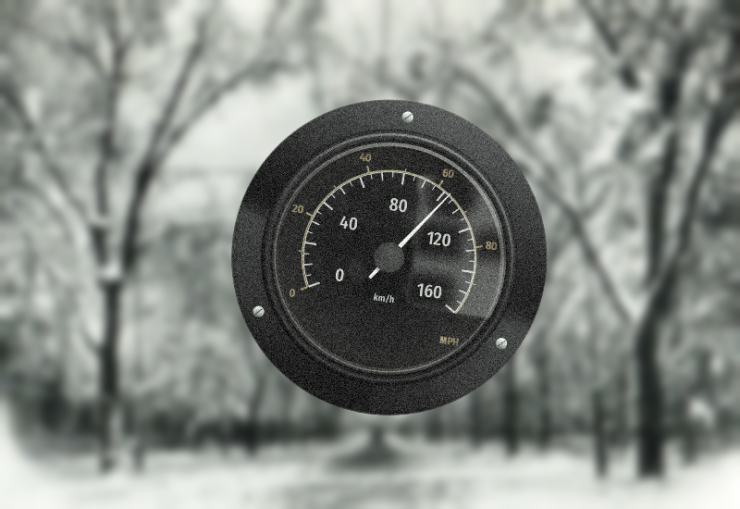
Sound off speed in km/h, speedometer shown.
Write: 102.5 km/h
